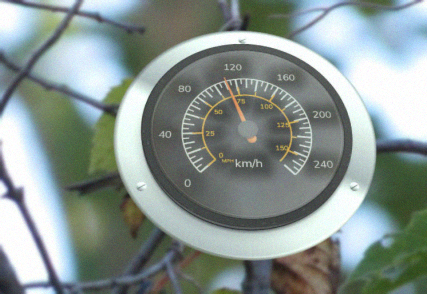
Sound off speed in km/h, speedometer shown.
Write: 110 km/h
